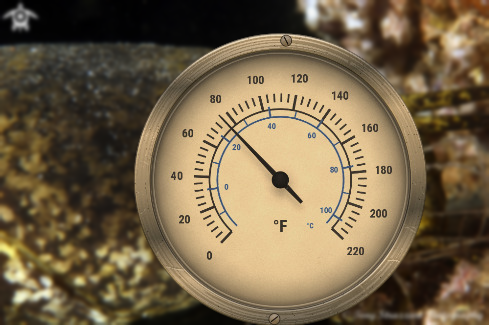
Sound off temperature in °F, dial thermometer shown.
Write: 76 °F
